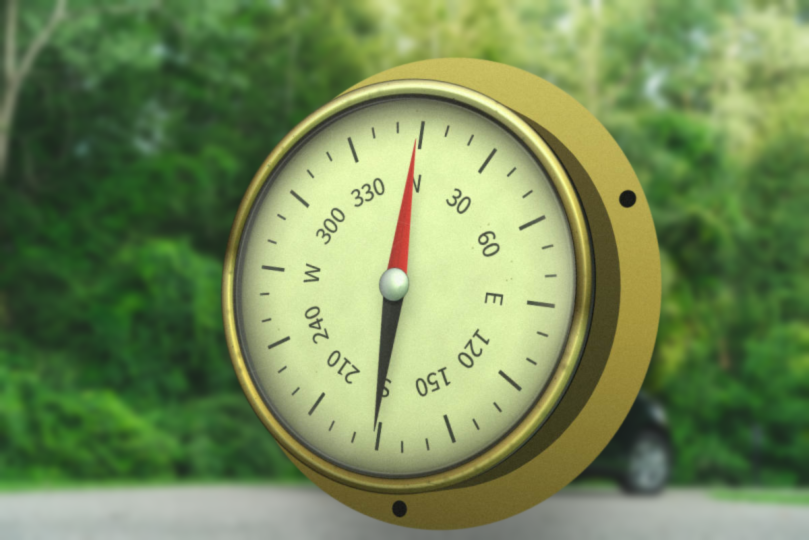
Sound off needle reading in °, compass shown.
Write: 0 °
